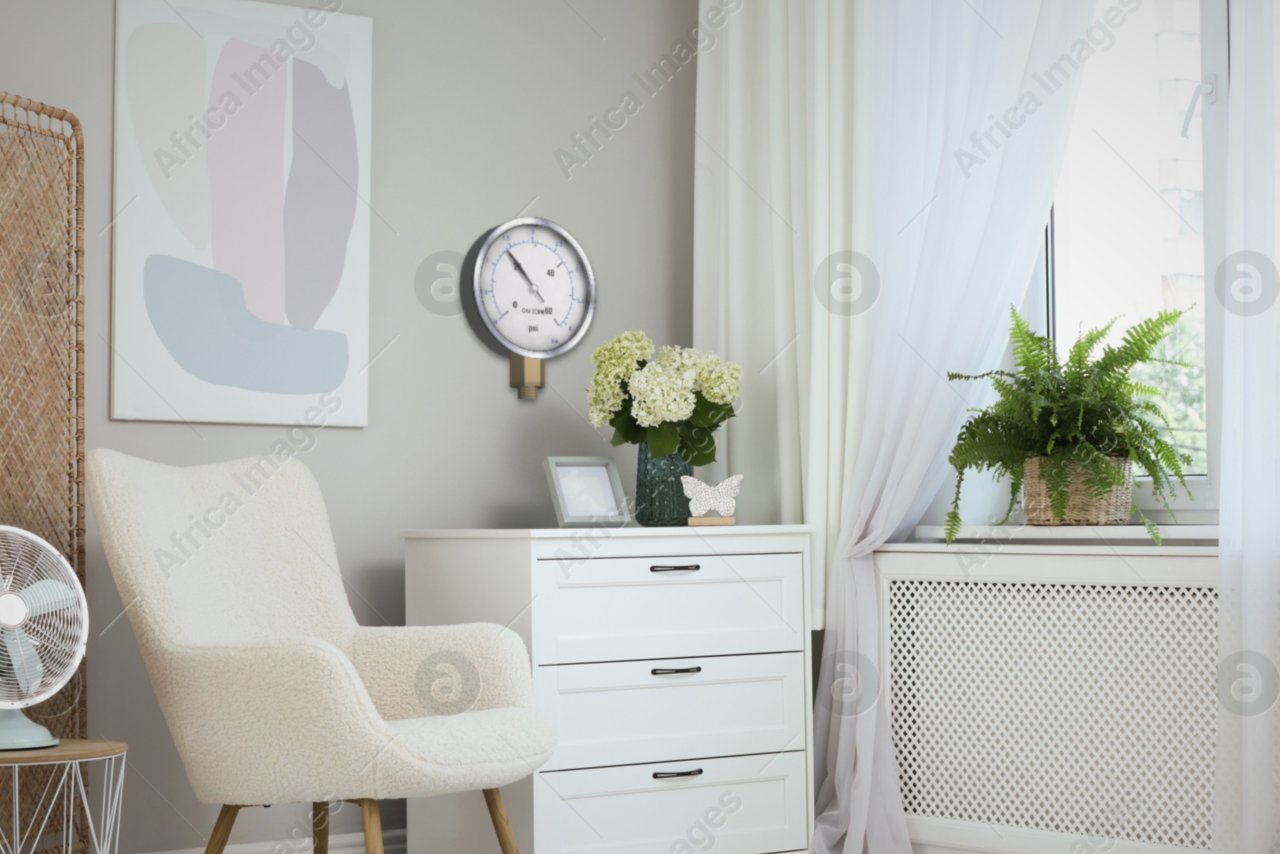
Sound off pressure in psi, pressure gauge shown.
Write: 20 psi
